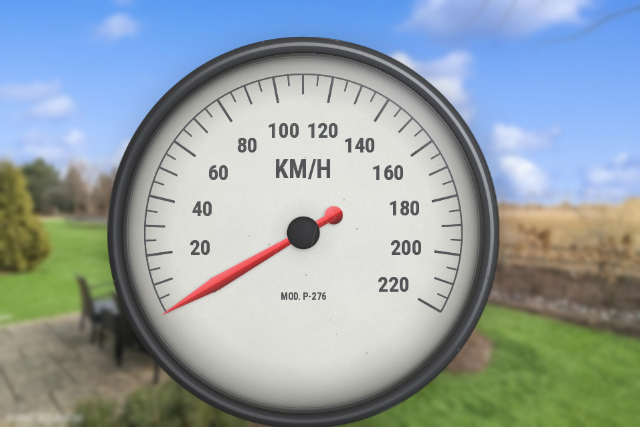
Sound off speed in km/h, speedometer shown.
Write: 0 km/h
